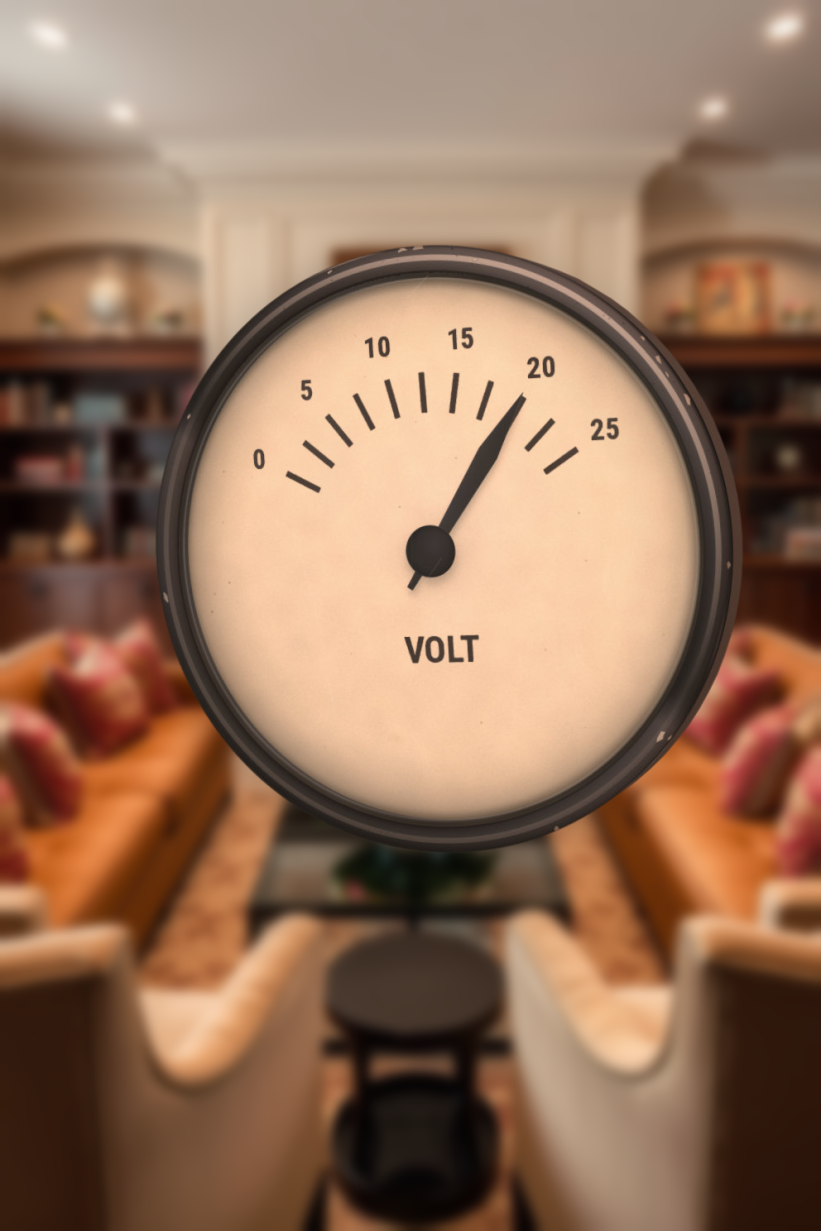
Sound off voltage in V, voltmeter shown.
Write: 20 V
